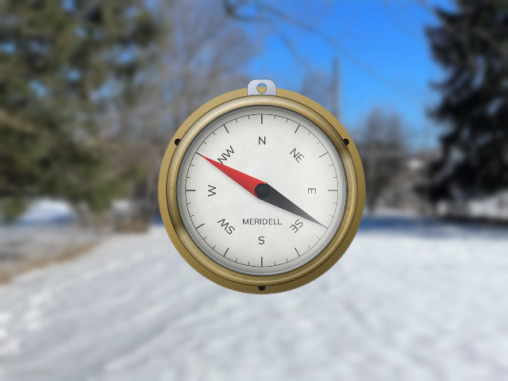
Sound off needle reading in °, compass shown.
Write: 300 °
